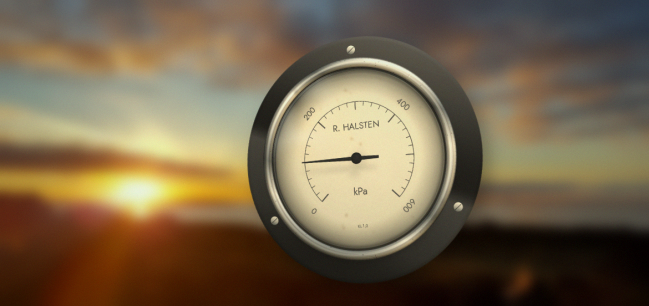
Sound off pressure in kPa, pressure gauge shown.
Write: 100 kPa
